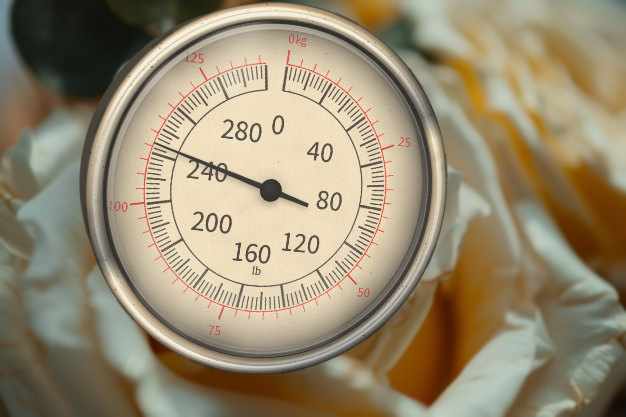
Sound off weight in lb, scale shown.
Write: 244 lb
